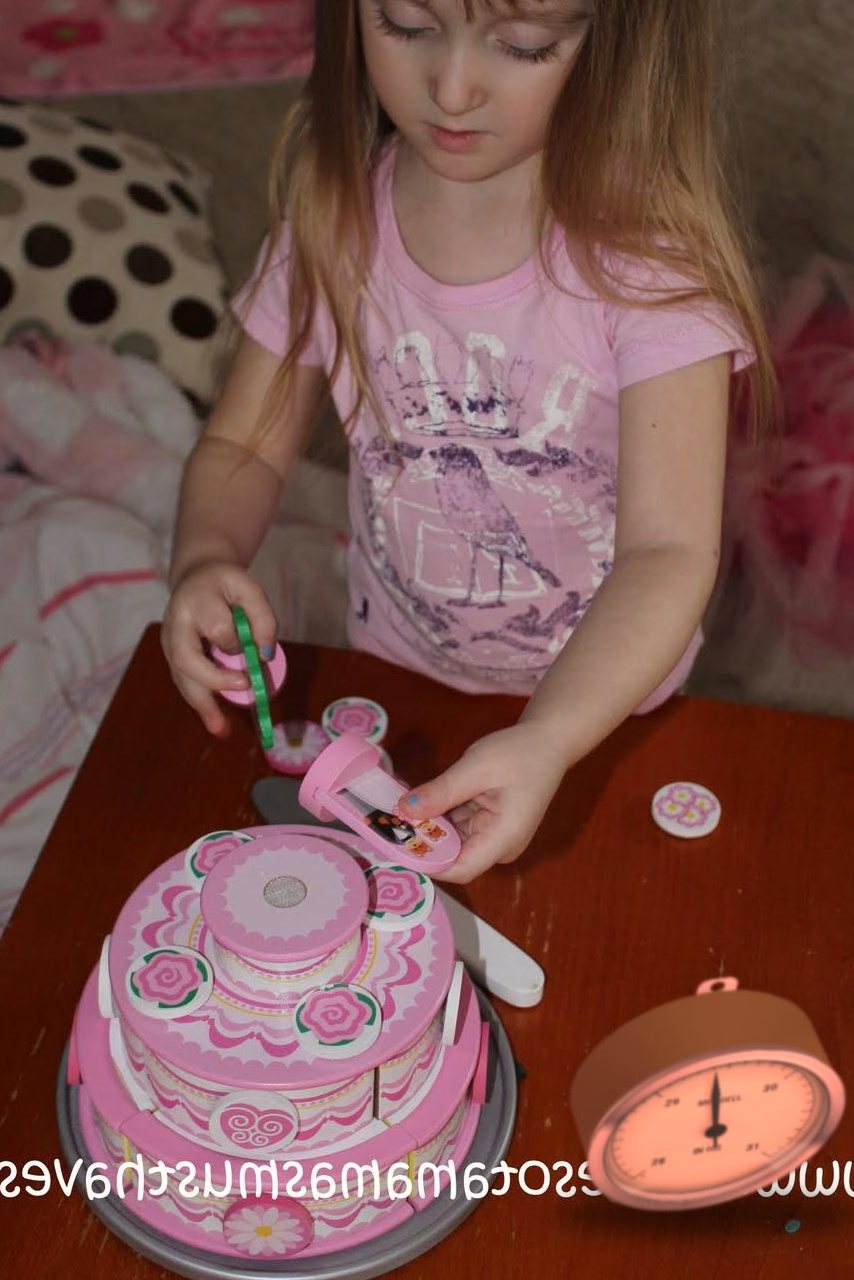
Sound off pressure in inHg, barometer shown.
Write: 29.4 inHg
